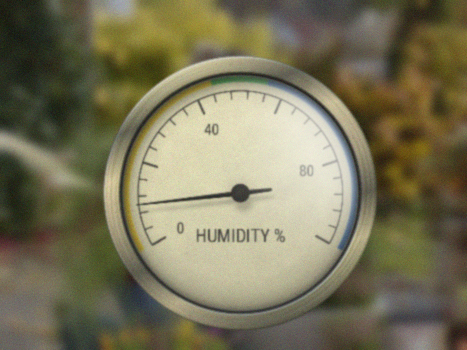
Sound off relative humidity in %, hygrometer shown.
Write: 10 %
